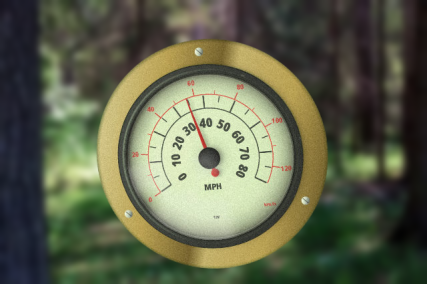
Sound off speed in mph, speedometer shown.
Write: 35 mph
